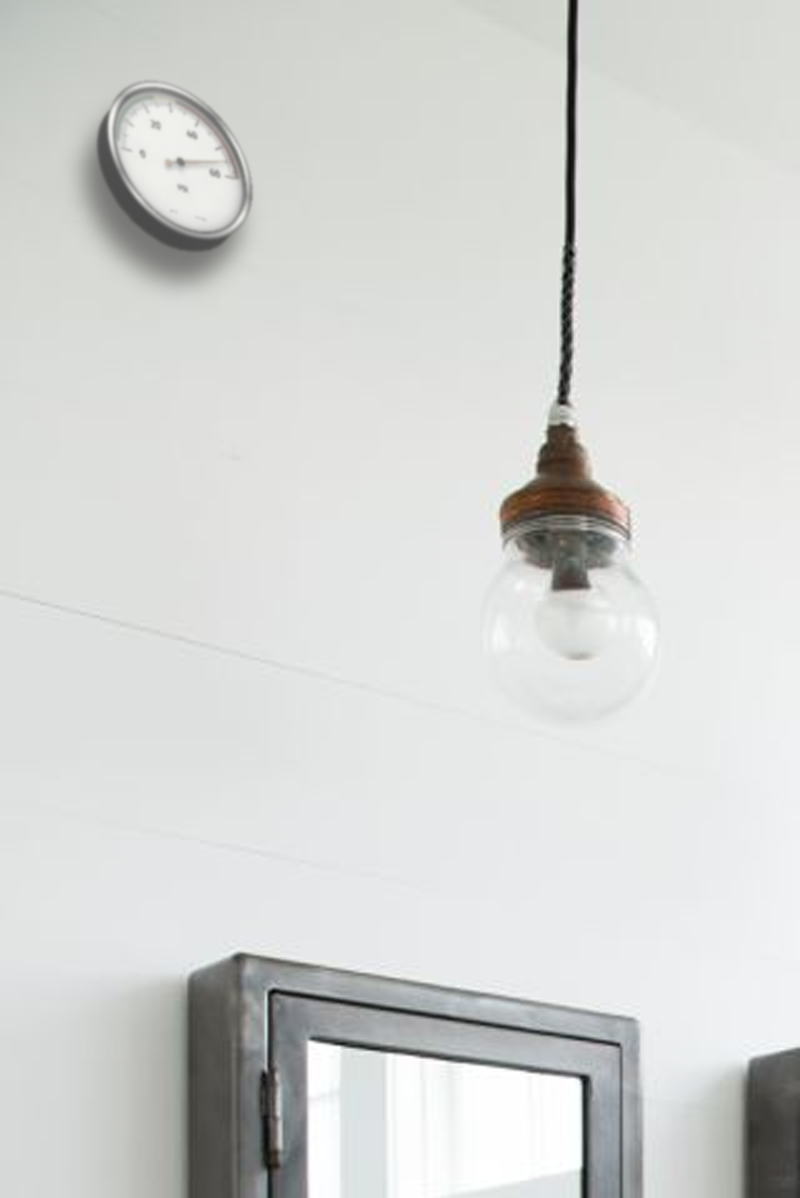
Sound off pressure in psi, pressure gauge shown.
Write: 55 psi
